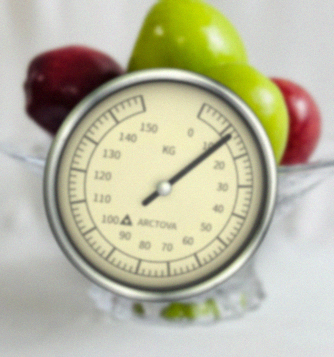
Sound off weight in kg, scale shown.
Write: 12 kg
